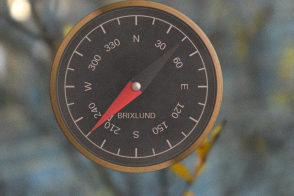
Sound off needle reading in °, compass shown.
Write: 225 °
